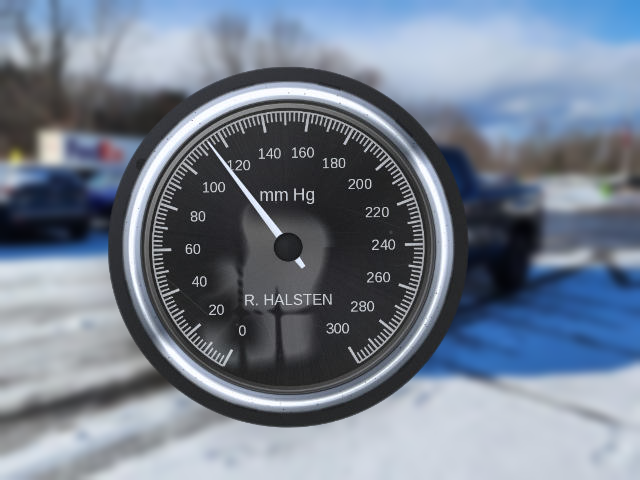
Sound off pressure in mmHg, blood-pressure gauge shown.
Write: 114 mmHg
